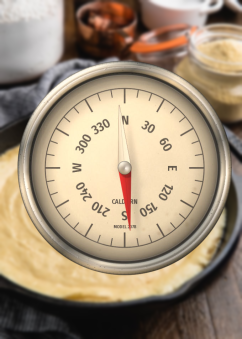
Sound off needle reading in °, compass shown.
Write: 175 °
